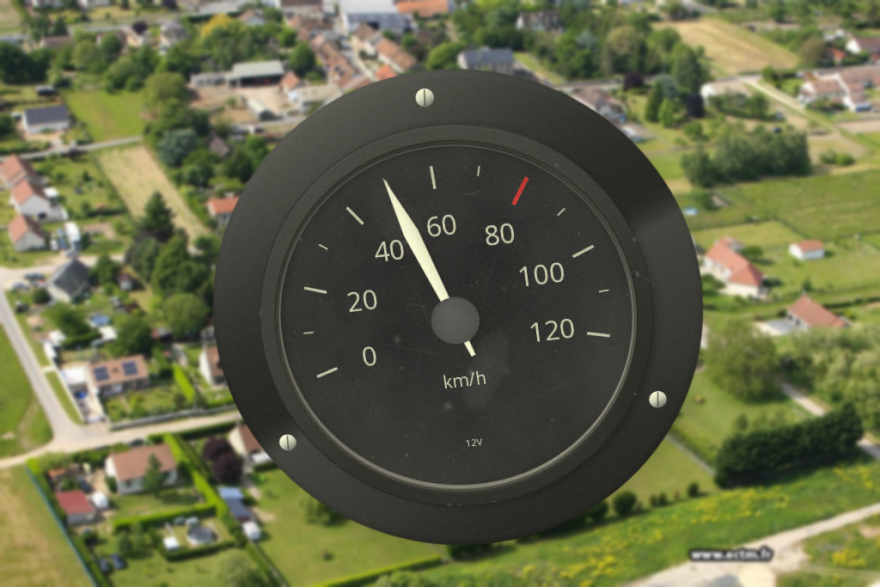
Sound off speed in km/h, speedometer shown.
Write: 50 km/h
